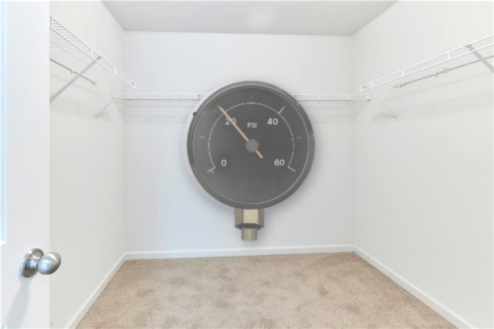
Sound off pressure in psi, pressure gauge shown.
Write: 20 psi
